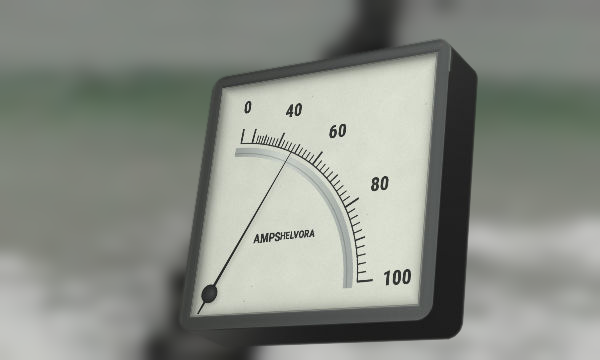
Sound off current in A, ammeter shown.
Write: 50 A
